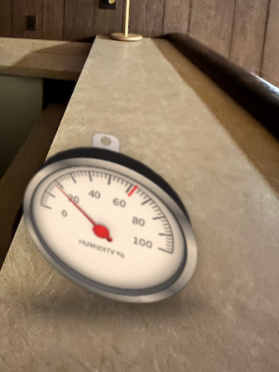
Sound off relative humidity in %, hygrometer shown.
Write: 20 %
